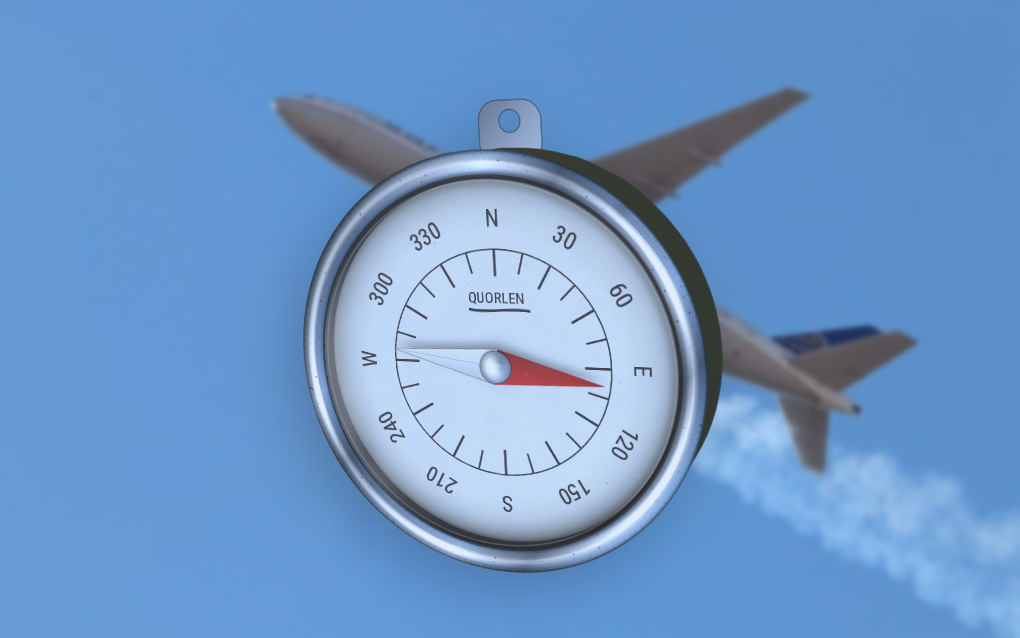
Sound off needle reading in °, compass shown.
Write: 97.5 °
